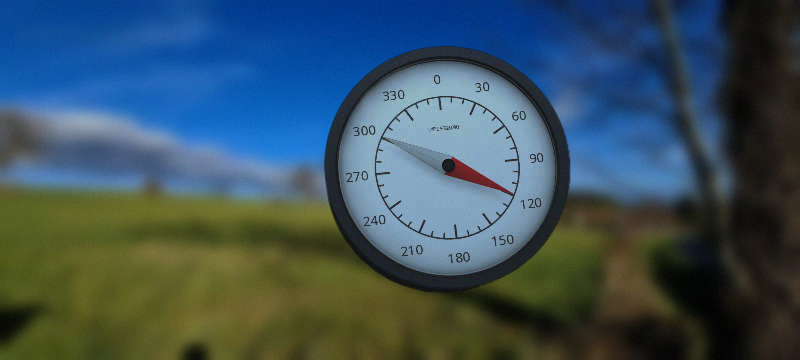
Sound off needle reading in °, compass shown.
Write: 120 °
